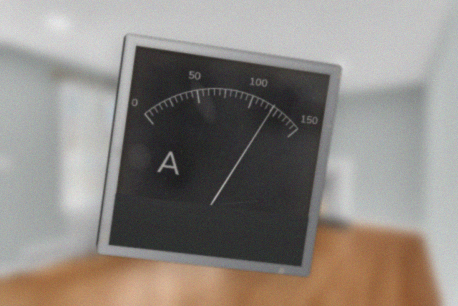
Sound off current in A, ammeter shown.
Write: 120 A
